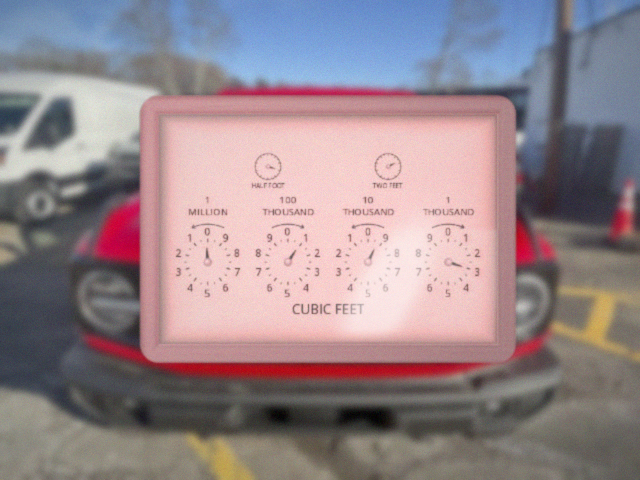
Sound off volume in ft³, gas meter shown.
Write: 9300 ft³
